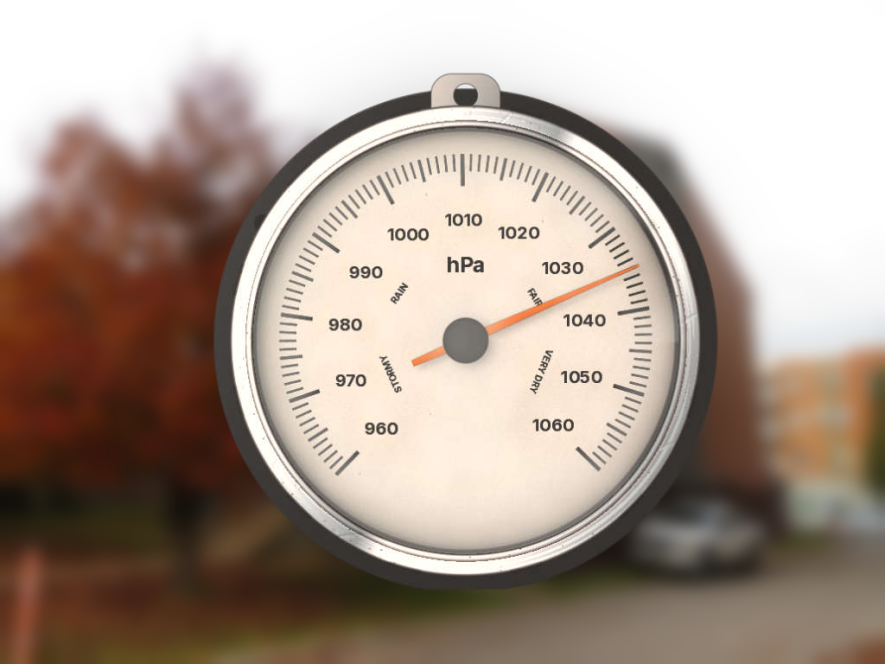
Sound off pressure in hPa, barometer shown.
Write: 1035 hPa
